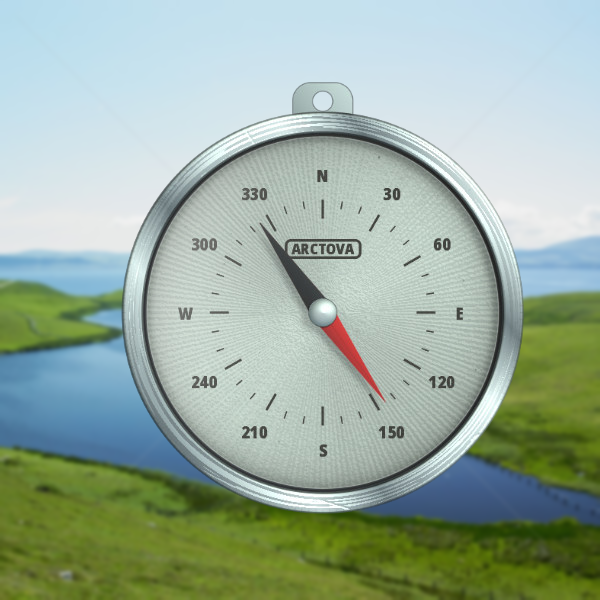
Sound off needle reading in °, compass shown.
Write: 145 °
